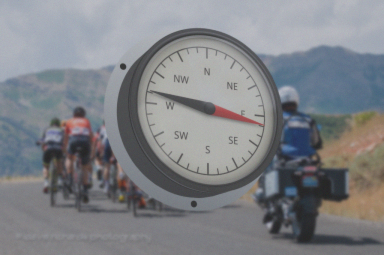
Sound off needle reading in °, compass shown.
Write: 100 °
